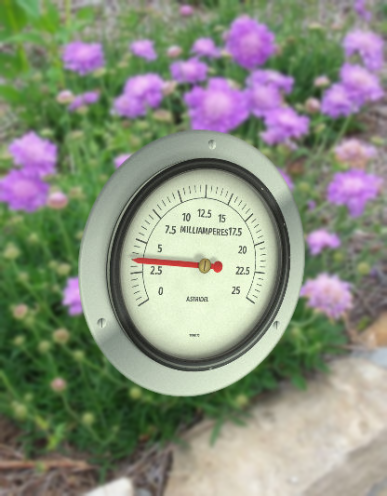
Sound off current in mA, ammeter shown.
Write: 3.5 mA
